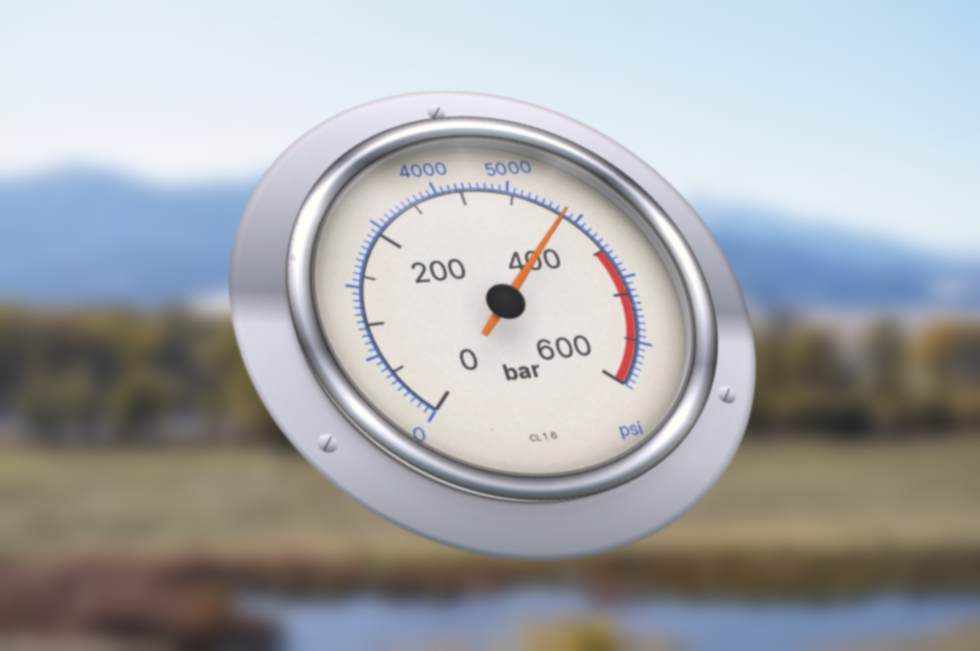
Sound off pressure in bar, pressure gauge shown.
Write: 400 bar
